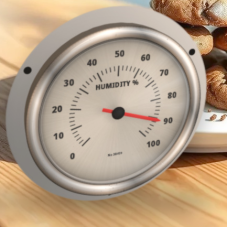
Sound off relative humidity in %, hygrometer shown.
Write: 90 %
